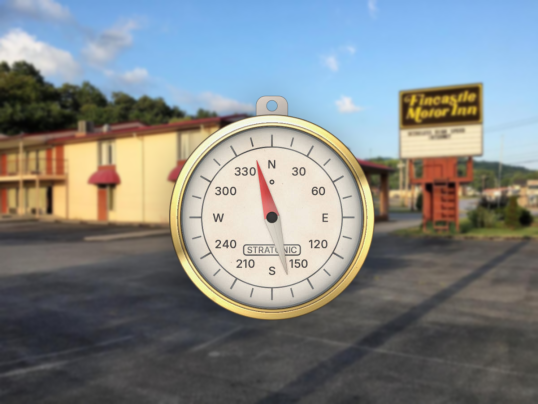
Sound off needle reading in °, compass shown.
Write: 345 °
